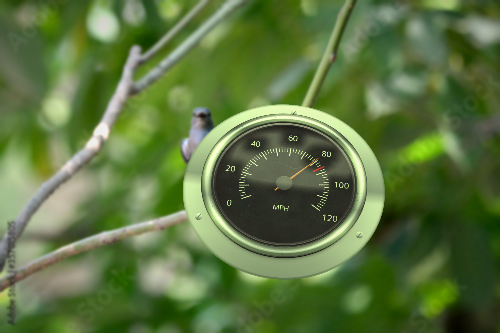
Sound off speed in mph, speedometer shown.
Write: 80 mph
